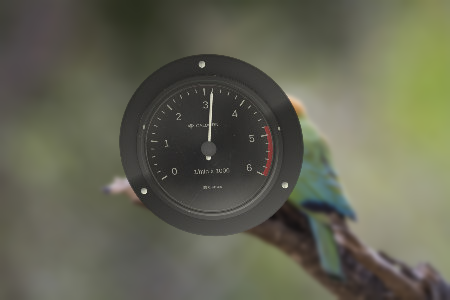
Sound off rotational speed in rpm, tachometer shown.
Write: 3200 rpm
